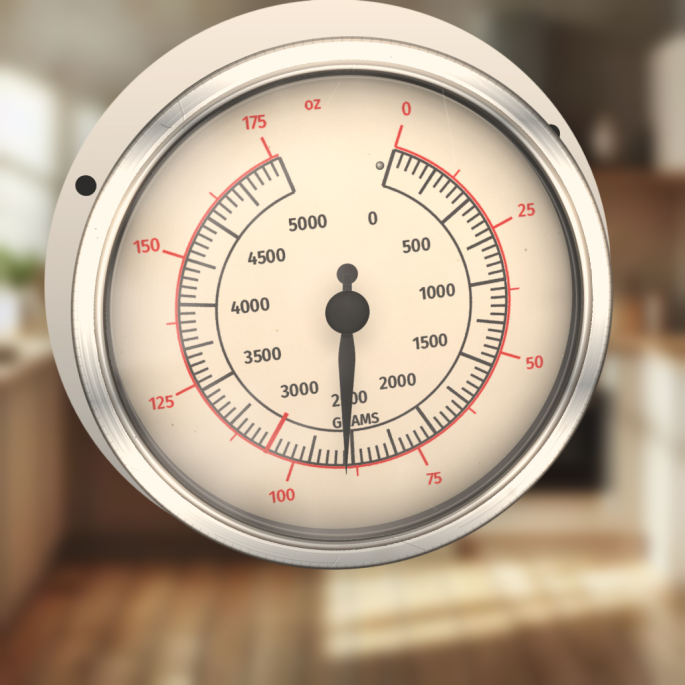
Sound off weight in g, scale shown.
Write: 2550 g
